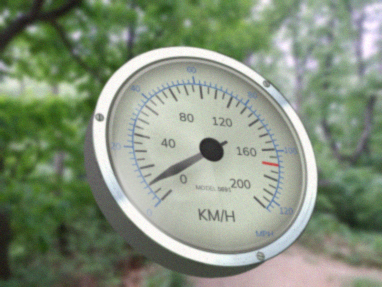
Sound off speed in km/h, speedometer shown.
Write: 10 km/h
